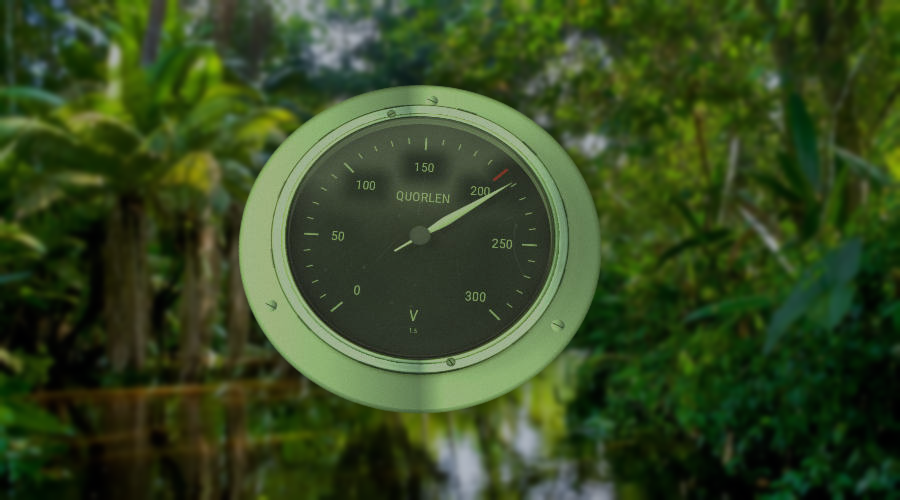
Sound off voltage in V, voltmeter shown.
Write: 210 V
